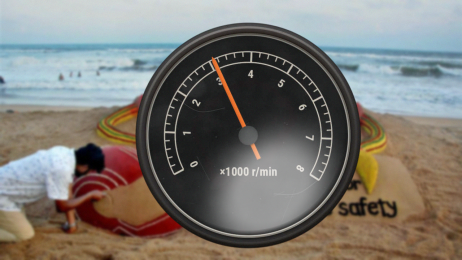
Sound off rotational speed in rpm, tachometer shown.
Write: 3100 rpm
